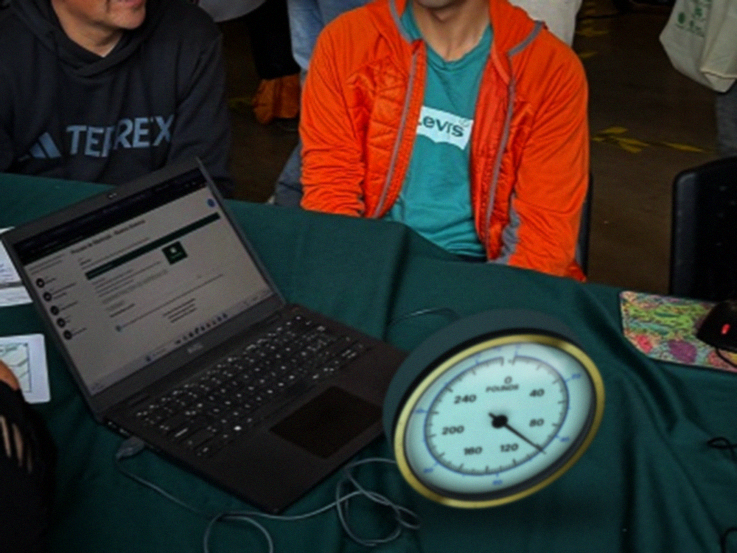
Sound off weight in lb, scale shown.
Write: 100 lb
